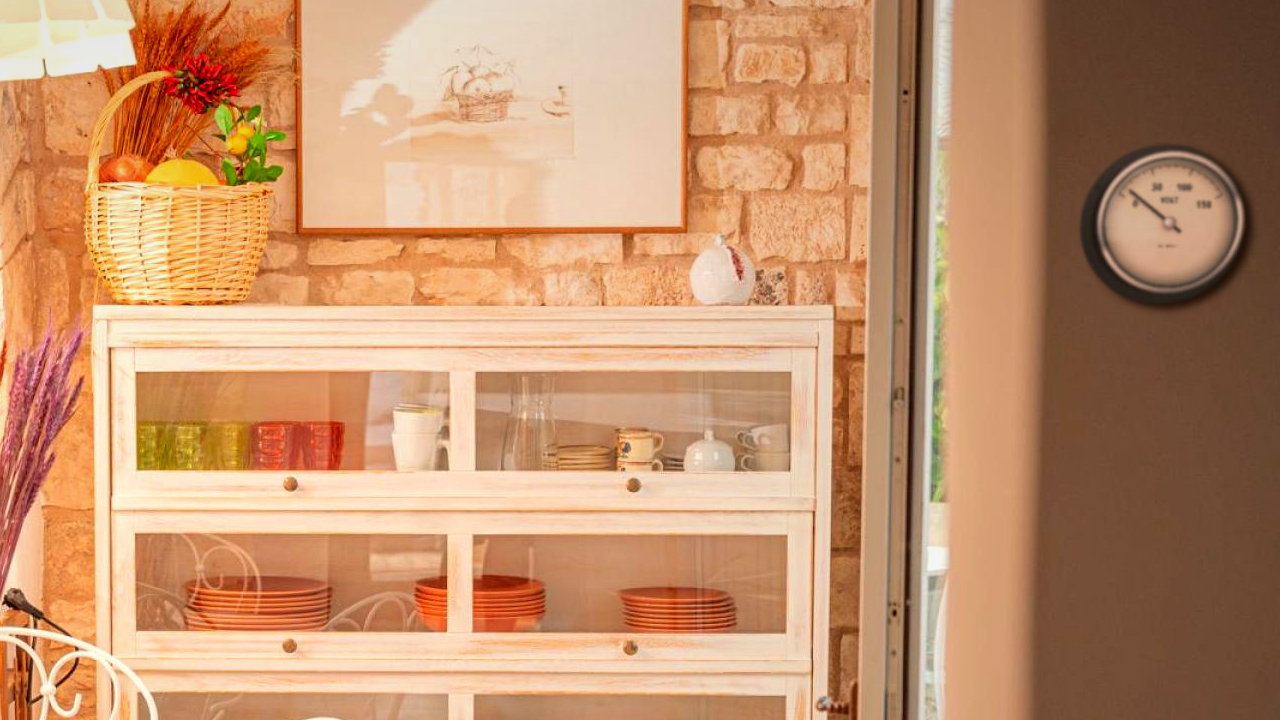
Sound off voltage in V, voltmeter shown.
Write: 10 V
